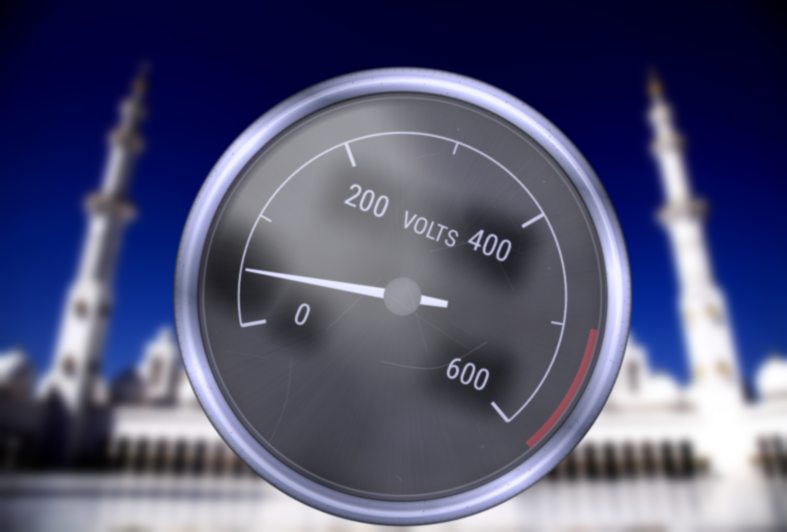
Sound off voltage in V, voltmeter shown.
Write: 50 V
